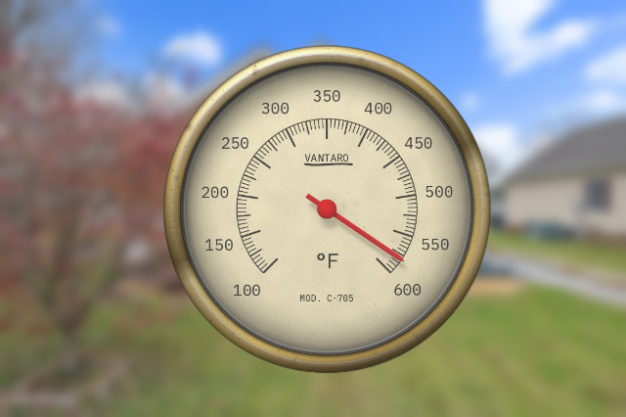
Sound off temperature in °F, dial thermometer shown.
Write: 580 °F
